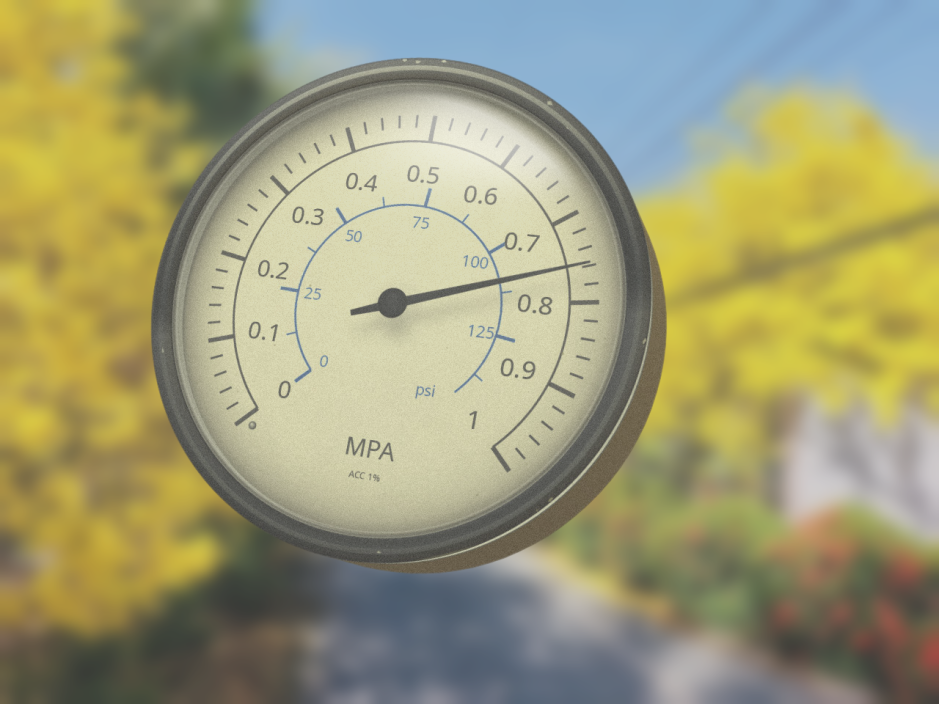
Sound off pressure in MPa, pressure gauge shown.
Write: 0.76 MPa
